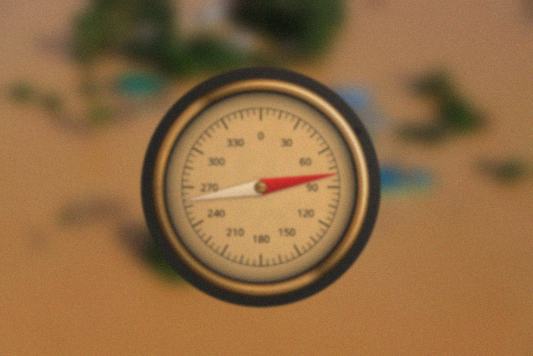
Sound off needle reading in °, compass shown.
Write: 80 °
